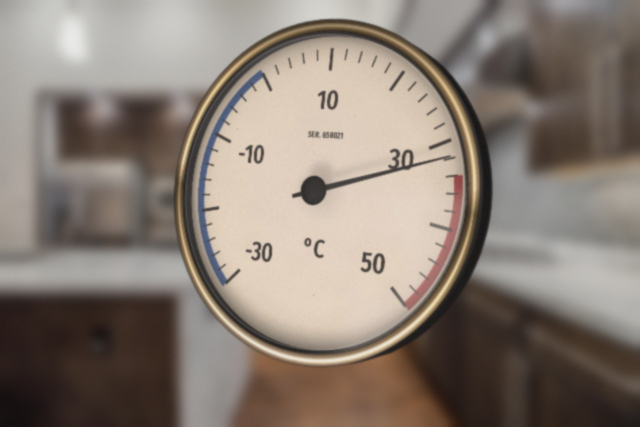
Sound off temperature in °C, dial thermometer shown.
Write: 32 °C
